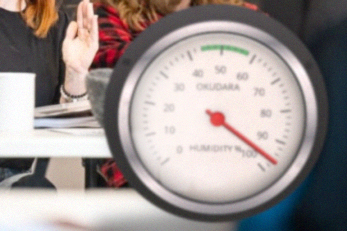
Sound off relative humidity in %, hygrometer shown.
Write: 96 %
